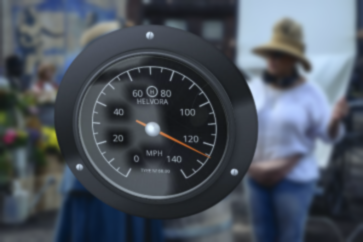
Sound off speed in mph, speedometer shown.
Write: 125 mph
